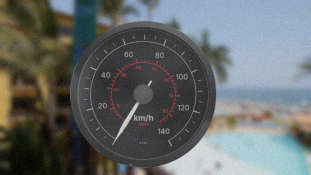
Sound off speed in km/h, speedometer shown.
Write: 0 km/h
